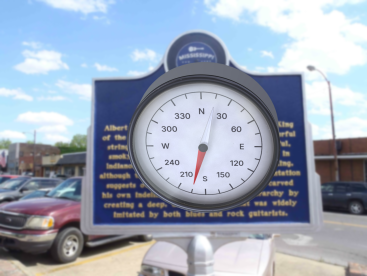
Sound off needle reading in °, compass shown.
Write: 195 °
